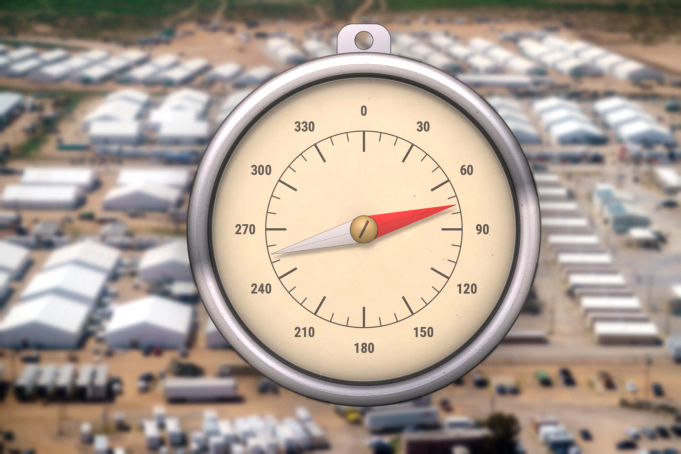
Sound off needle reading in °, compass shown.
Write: 75 °
